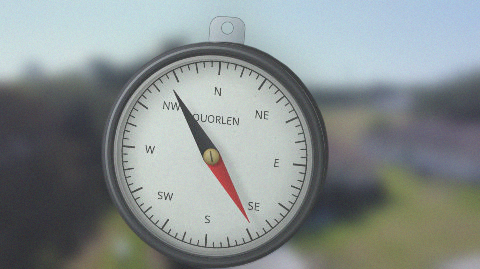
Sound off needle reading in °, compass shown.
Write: 145 °
